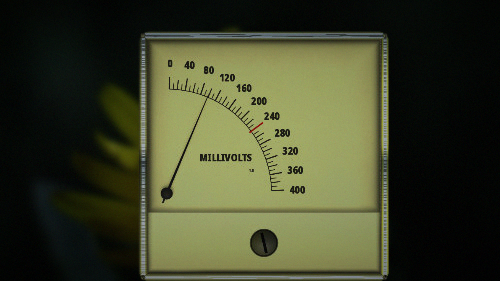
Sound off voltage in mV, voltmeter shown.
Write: 100 mV
